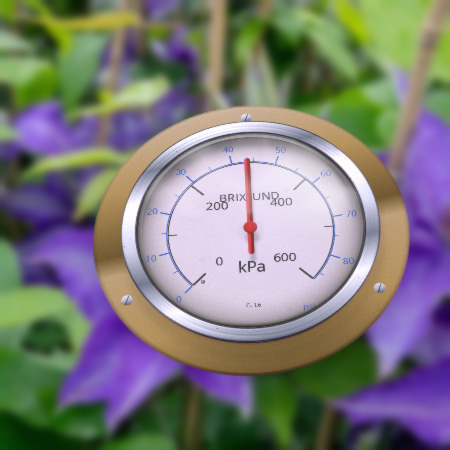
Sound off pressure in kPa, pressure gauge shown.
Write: 300 kPa
